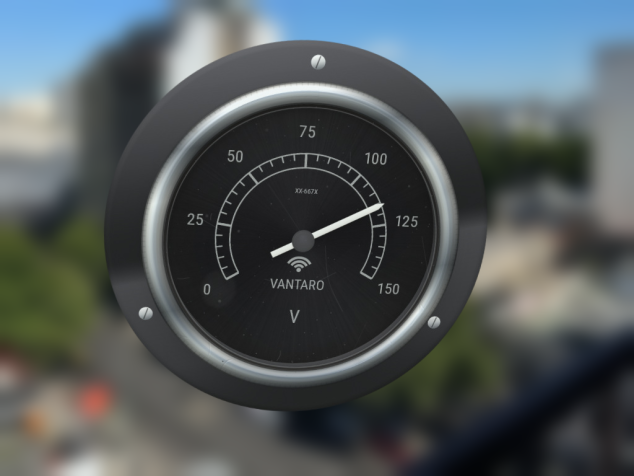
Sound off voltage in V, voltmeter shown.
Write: 115 V
